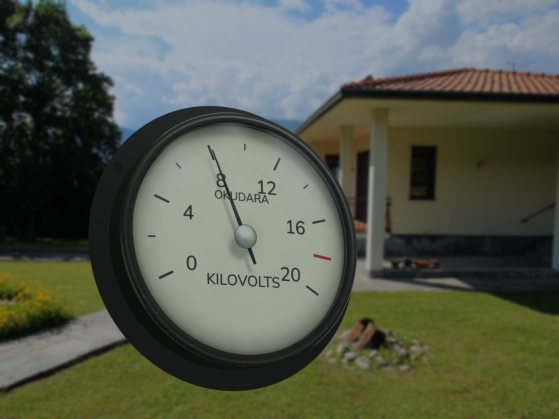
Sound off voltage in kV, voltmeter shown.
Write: 8 kV
